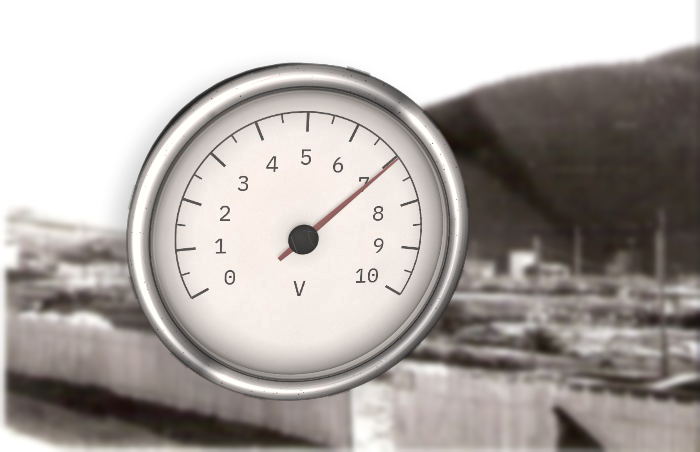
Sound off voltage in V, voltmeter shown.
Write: 7 V
